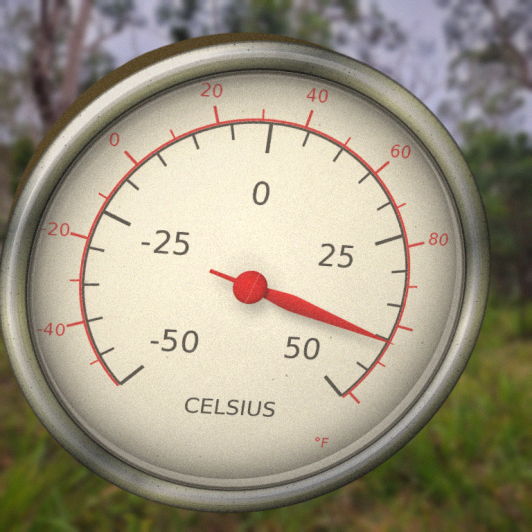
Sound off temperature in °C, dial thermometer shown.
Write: 40 °C
